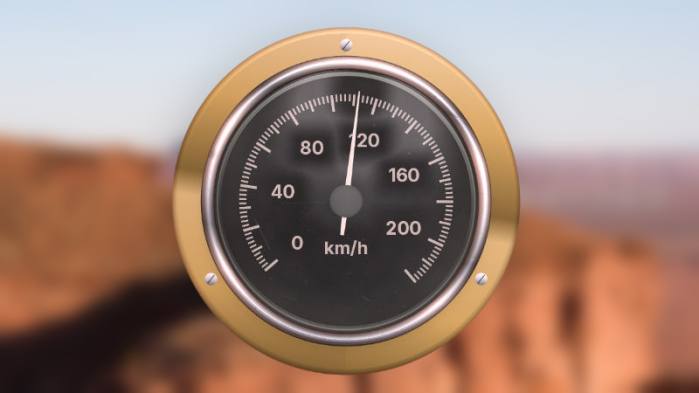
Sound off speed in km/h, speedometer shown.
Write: 112 km/h
